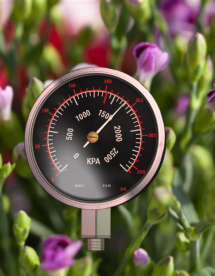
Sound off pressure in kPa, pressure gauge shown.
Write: 1650 kPa
